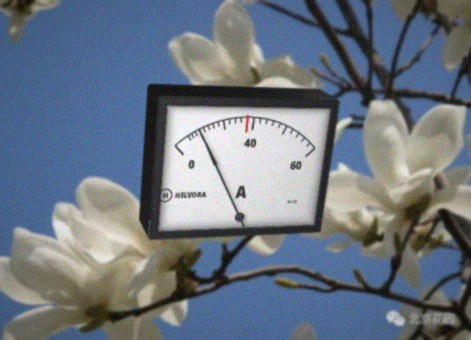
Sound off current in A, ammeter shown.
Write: 20 A
